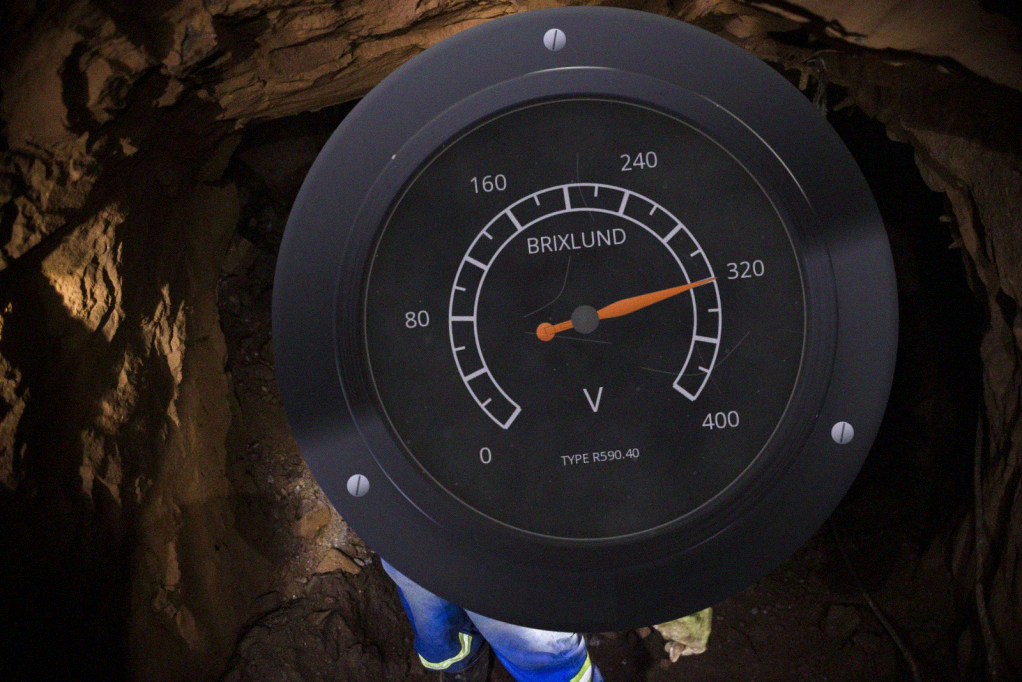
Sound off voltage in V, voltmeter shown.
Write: 320 V
